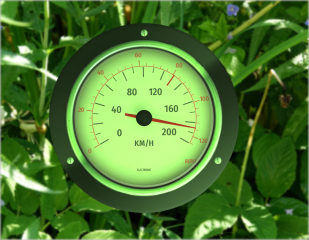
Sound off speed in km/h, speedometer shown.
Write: 185 km/h
